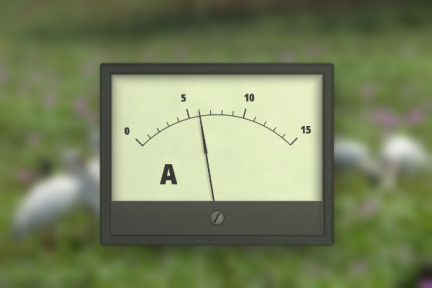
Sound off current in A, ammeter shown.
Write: 6 A
